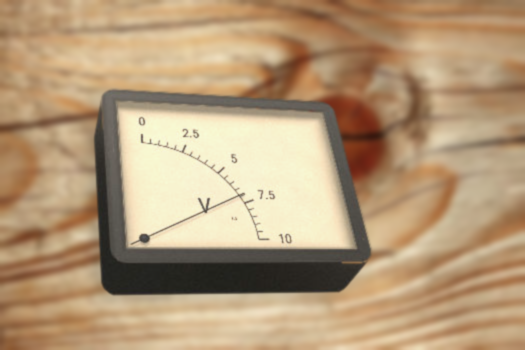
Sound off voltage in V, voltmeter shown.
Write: 7 V
